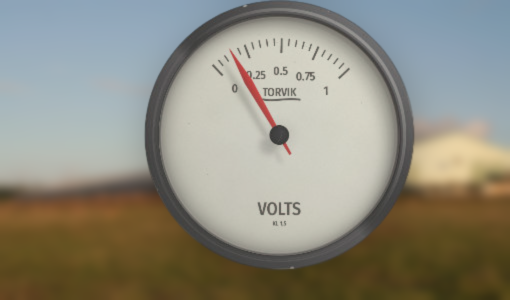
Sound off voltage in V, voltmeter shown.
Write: 0.15 V
